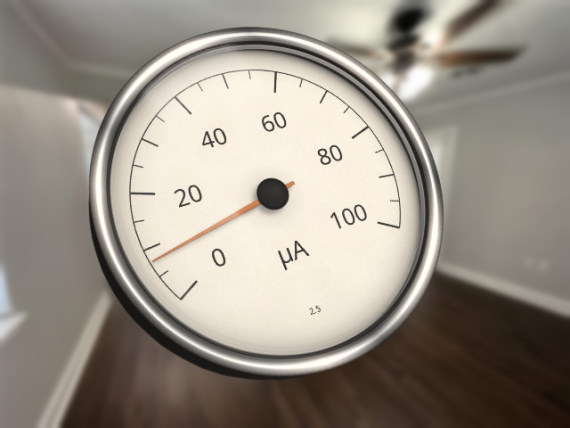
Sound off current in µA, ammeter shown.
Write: 7.5 µA
